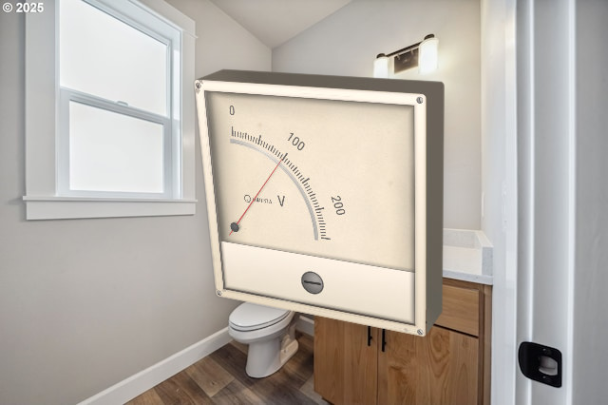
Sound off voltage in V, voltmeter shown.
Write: 100 V
